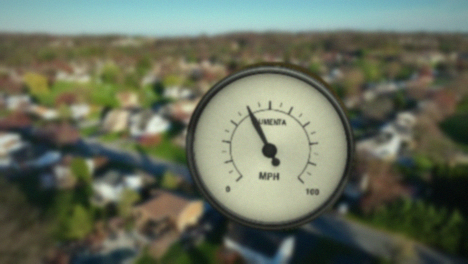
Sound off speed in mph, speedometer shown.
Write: 40 mph
